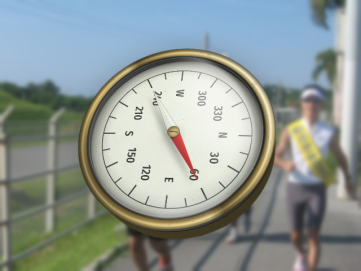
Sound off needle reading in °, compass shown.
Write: 60 °
